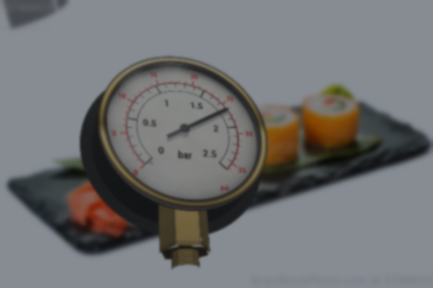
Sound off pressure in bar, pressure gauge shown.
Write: 1.8 bar
